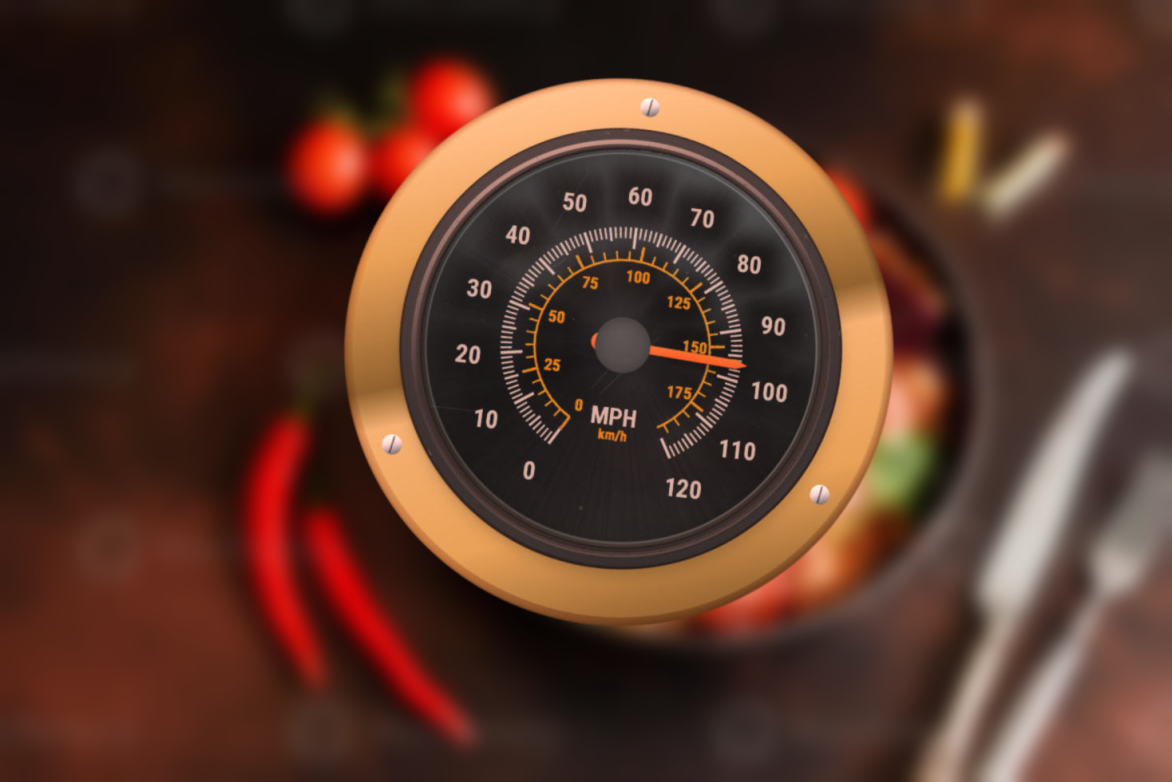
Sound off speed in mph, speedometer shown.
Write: 97 mph
